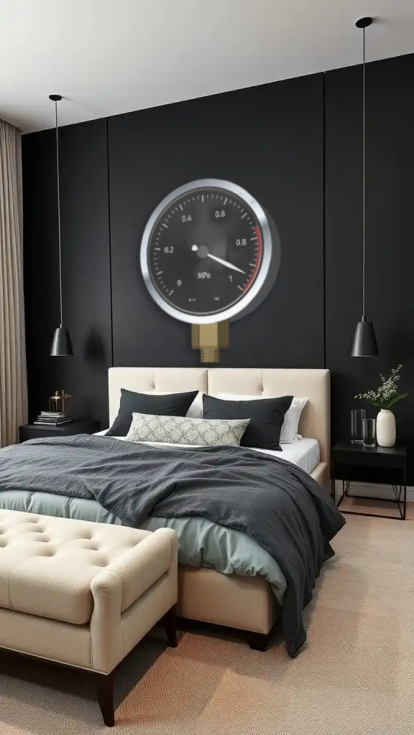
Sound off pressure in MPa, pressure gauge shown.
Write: 0.94 MPa
